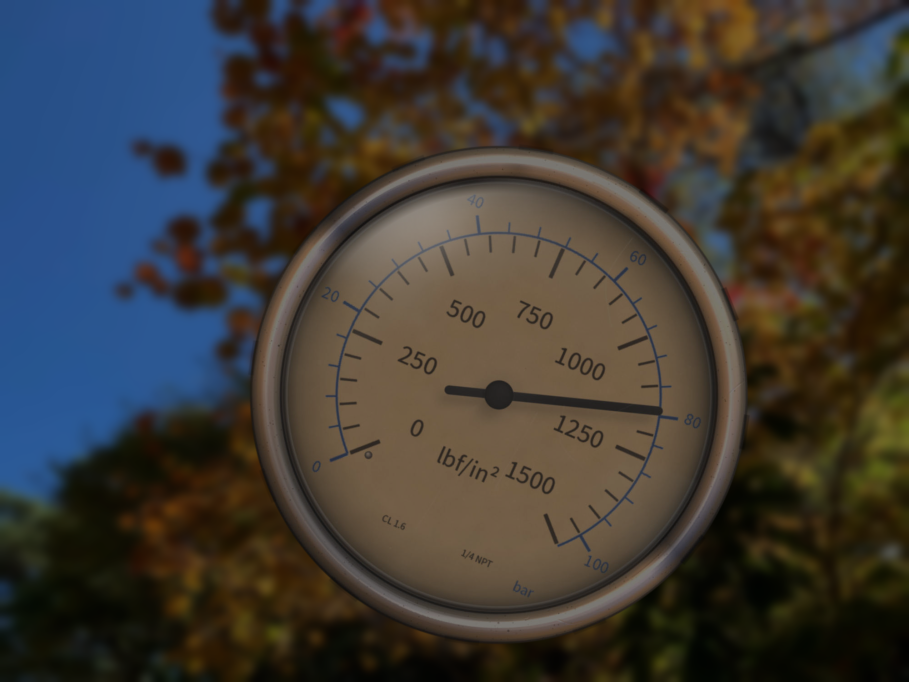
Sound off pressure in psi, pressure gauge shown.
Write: 1150 psi
